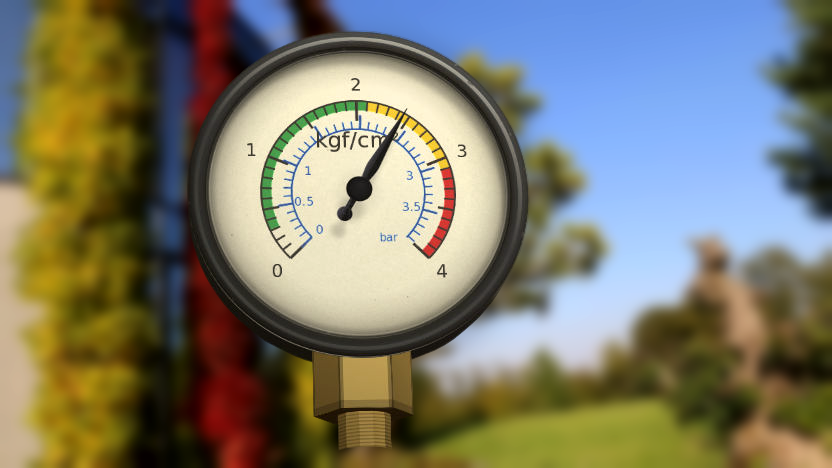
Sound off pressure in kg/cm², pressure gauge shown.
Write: 2.45 kg/cm²
